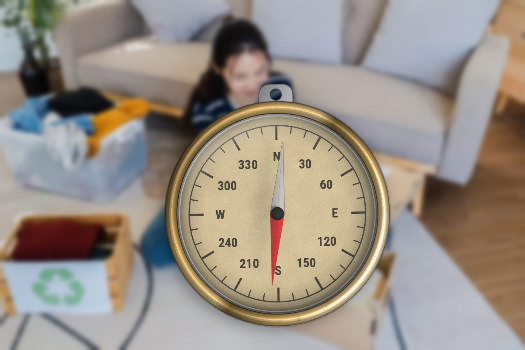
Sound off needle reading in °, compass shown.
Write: 185 °
